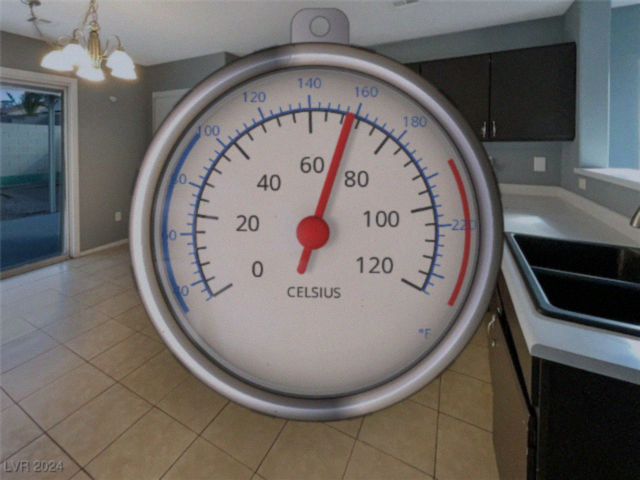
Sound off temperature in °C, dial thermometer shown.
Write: 70 °C
